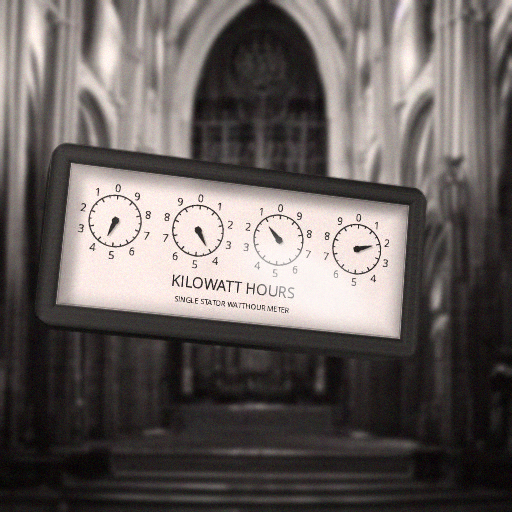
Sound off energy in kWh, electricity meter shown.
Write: 4412 kWh
